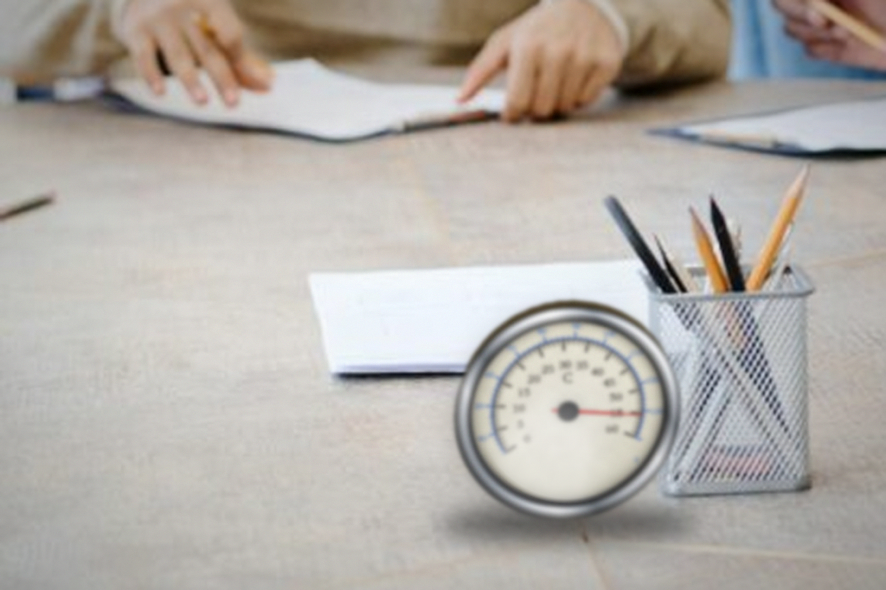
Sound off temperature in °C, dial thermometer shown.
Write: 55 °C
